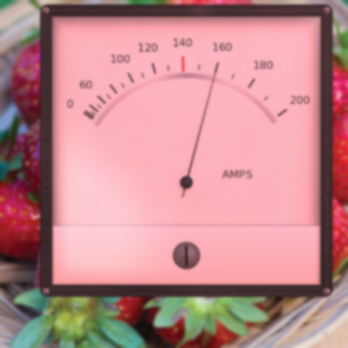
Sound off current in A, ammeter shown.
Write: 160 A
